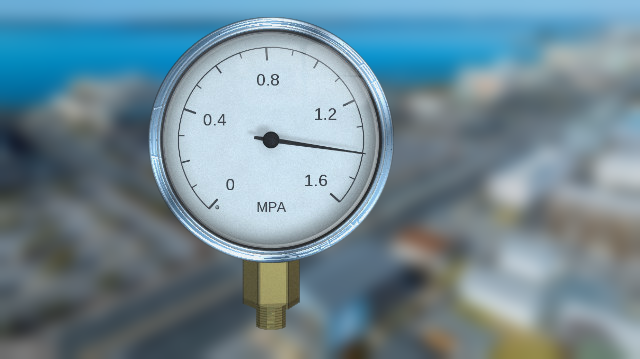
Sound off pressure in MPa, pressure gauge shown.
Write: 1.4 MPa
